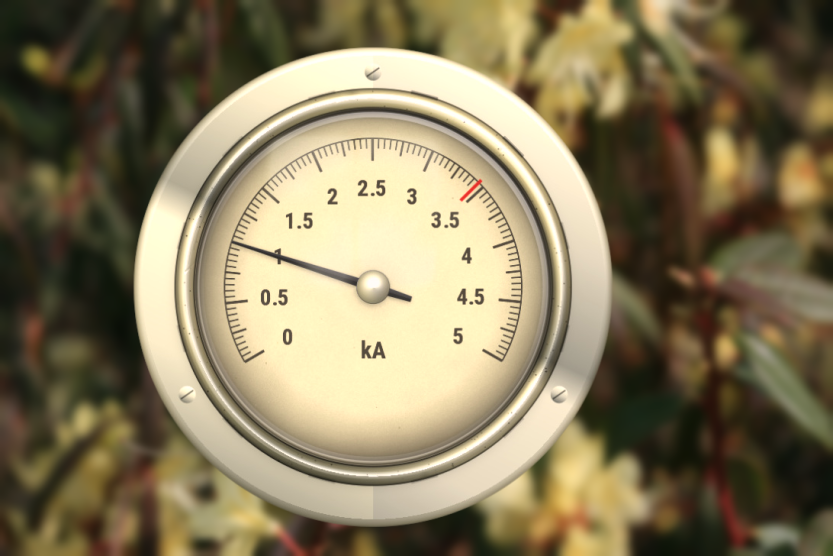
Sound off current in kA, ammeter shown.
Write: 1 kA
